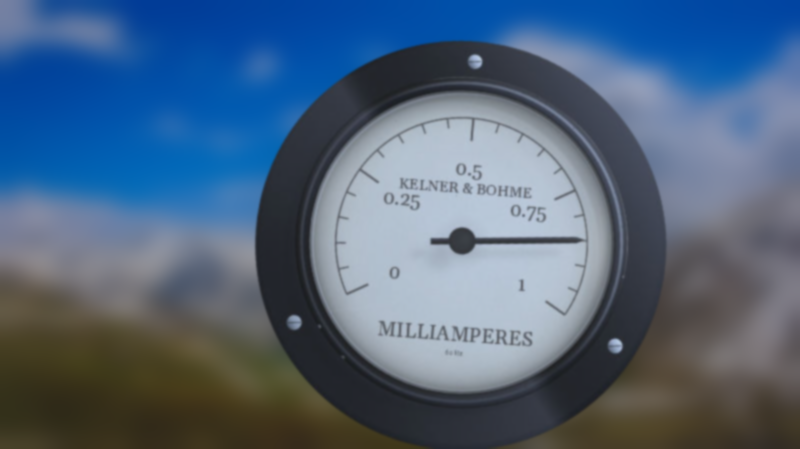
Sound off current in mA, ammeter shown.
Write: 0.85 mA
